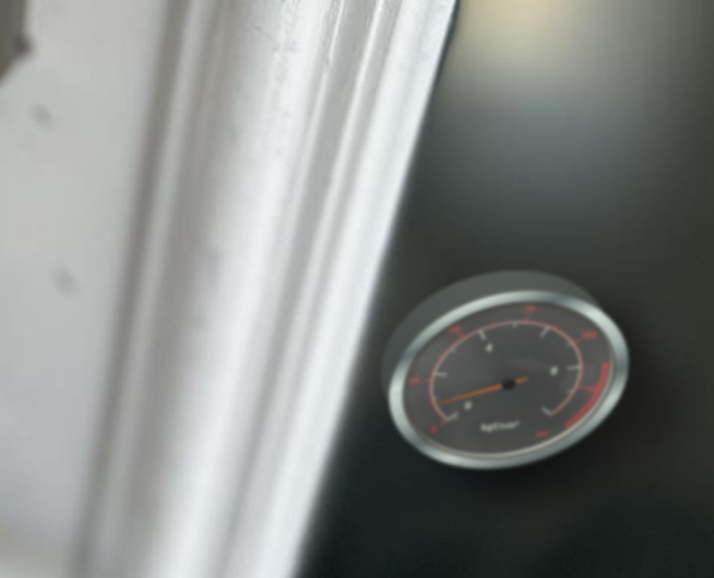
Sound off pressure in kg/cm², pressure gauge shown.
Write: 1 kg/cm²
